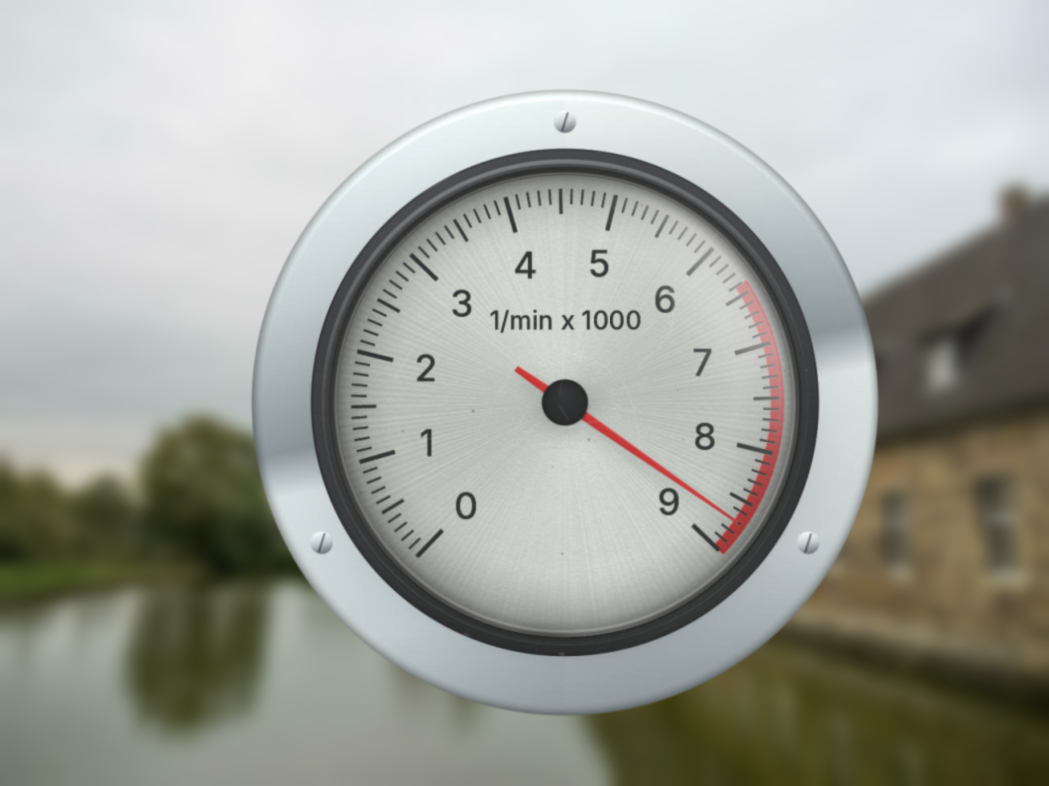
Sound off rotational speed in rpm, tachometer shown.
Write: 8700 rpm
